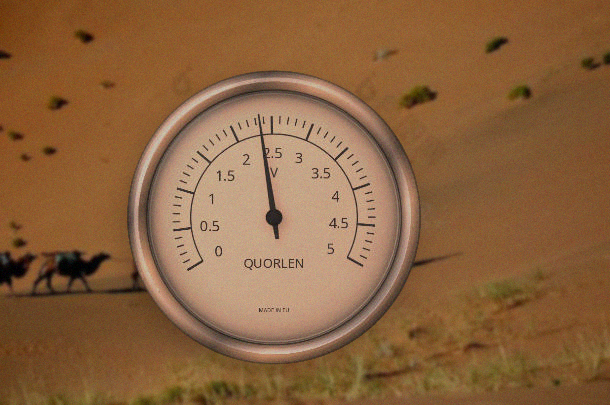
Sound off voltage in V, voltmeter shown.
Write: 2.35 V
